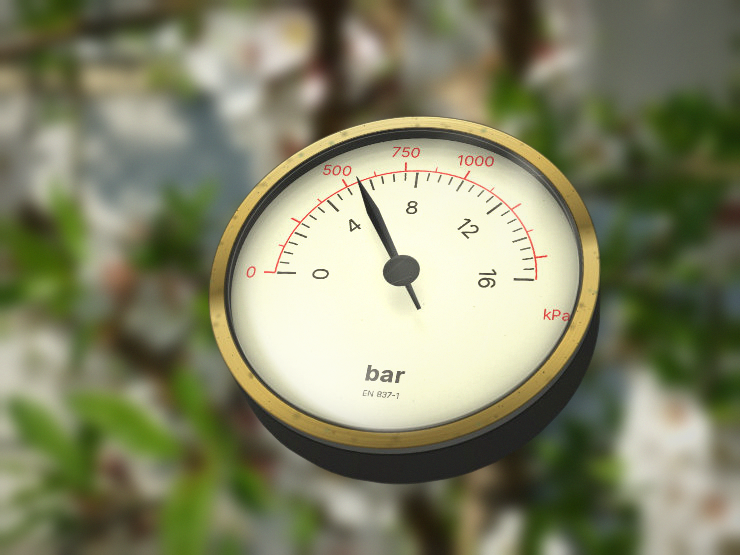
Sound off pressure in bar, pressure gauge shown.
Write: 5.5 bar
